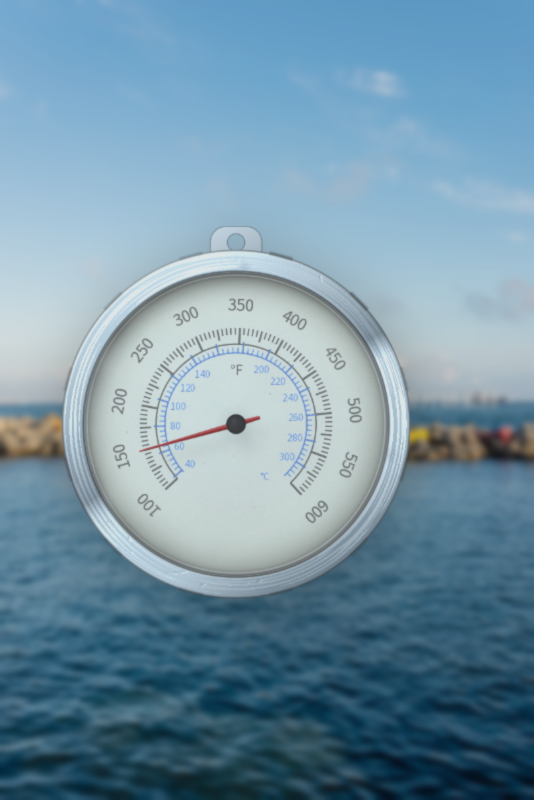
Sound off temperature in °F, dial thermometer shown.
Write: 150 °F
